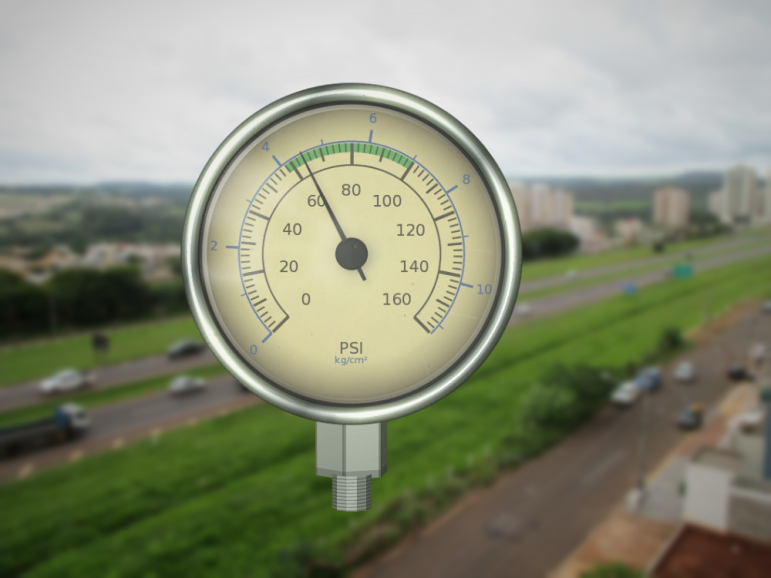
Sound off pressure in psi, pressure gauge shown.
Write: 64 psi
